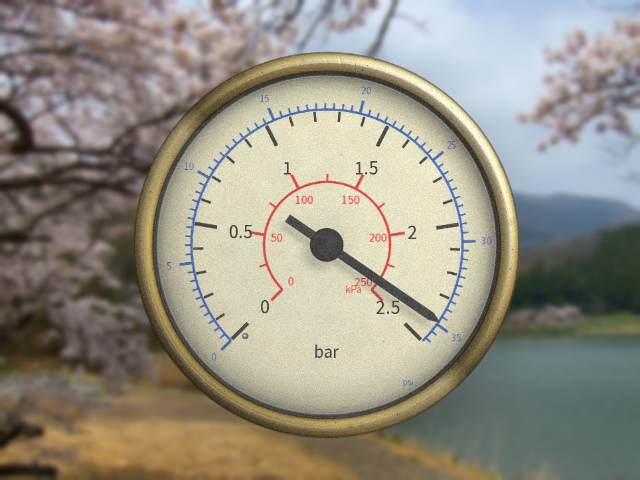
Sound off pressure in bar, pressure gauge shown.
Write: 2.4 bar
